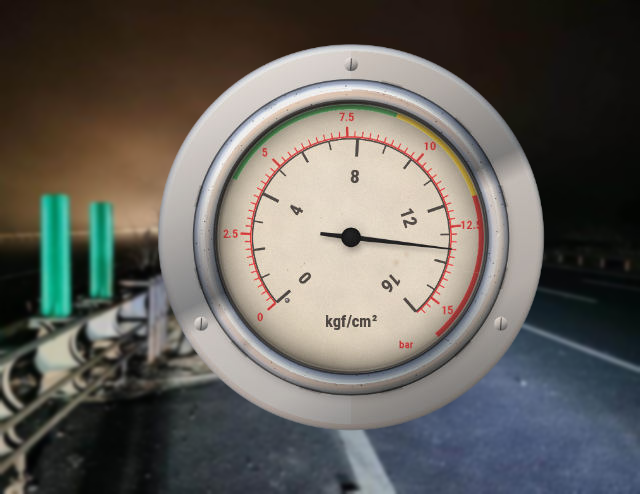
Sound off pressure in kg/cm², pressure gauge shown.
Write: 13.5 kg/cm²
